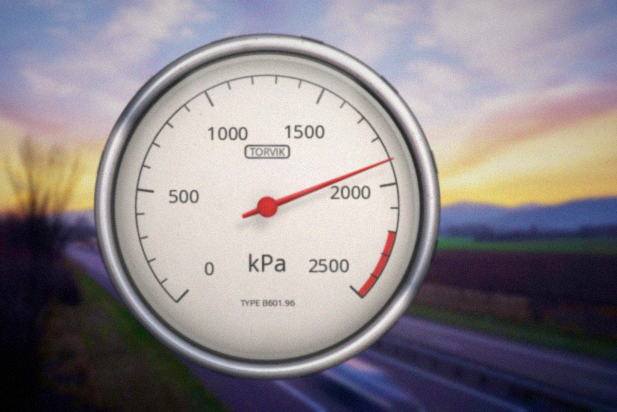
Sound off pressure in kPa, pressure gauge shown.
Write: 1900 kPa
